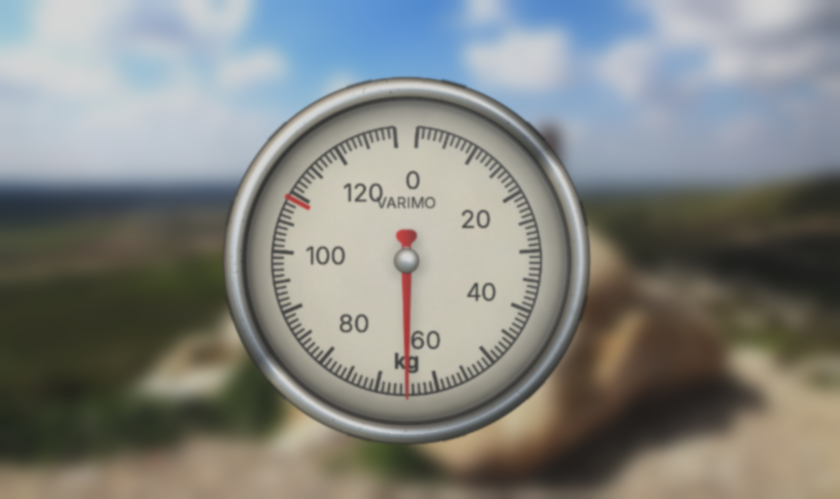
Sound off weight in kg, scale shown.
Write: 65 kg
